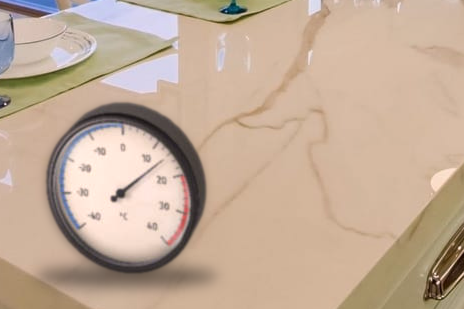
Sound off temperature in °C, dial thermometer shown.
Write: 14 °C
